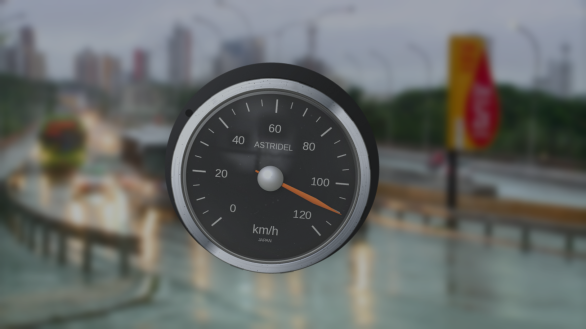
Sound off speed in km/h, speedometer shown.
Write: 110 km/h
